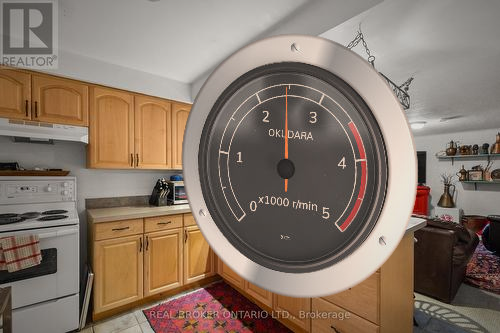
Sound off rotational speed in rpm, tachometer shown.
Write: 2500 rpm
